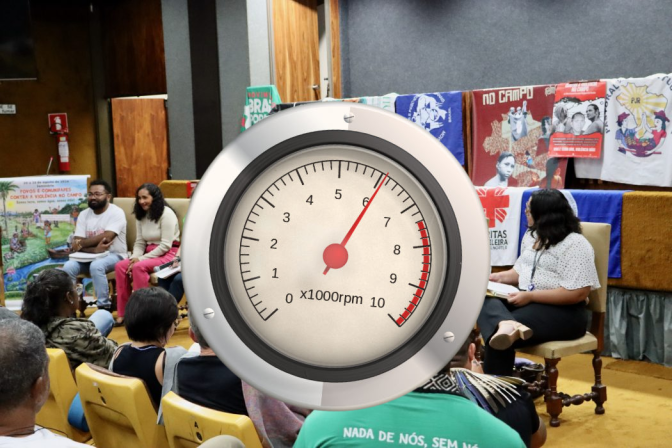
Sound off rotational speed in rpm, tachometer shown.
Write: 6100 rpm
